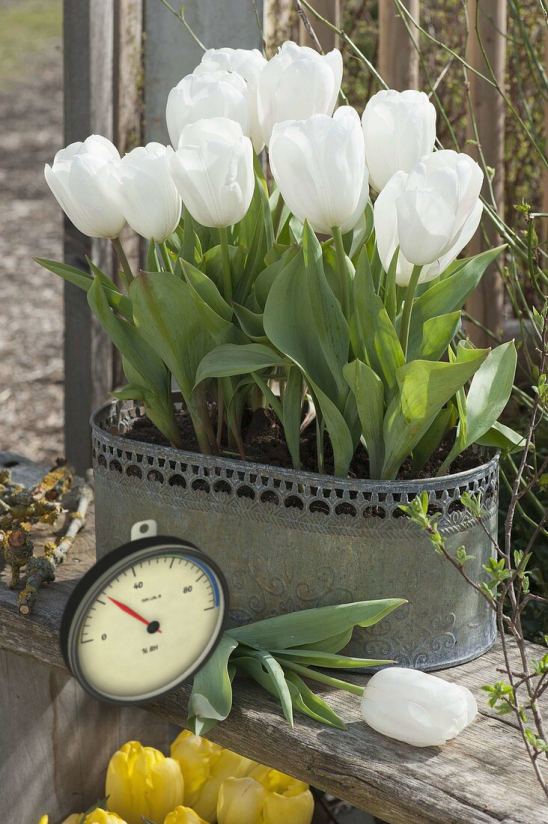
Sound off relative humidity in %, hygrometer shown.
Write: 24 %
